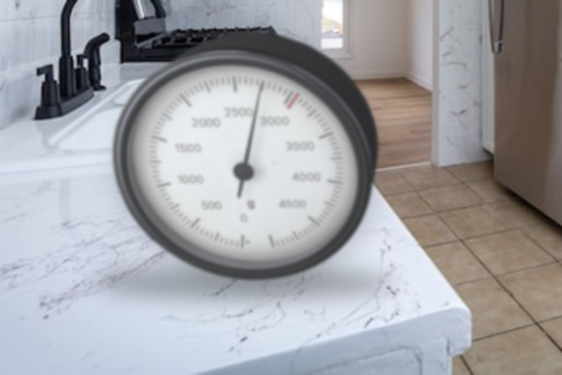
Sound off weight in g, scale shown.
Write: 2750 g
